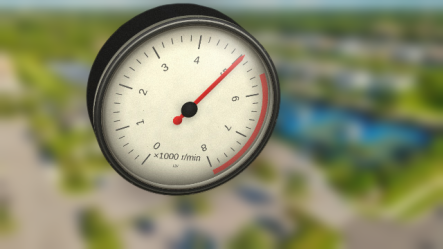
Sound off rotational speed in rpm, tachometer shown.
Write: 5000 rpm
